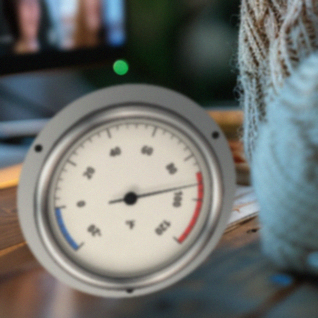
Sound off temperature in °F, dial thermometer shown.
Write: 92 °F
